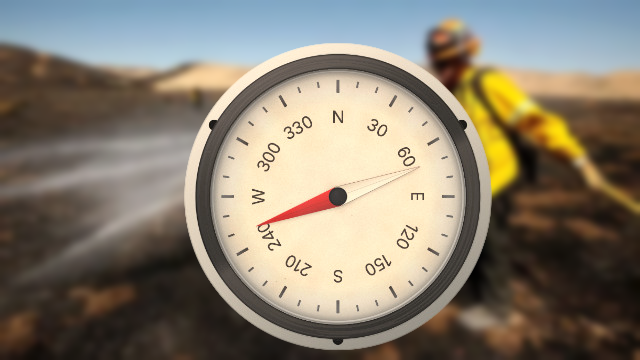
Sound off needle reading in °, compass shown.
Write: 250 °
